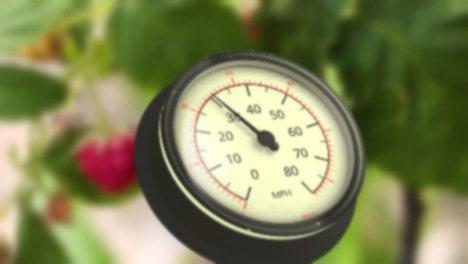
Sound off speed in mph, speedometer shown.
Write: 30 mph
